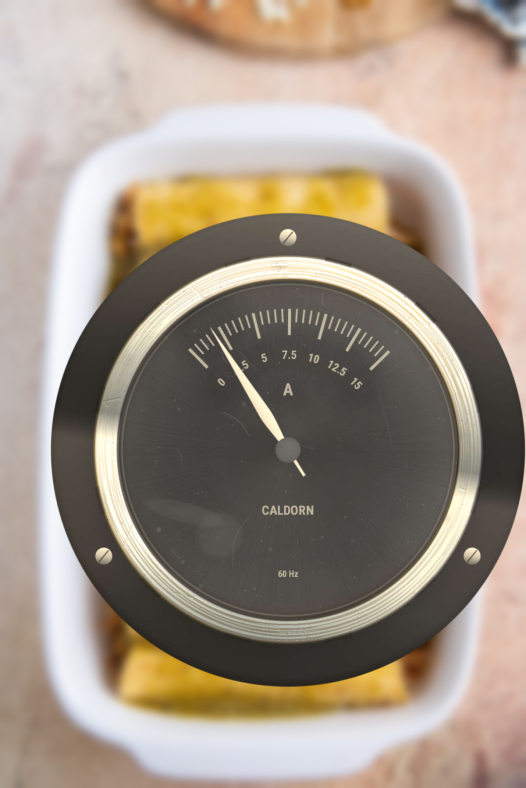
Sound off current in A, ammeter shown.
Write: 2 A
